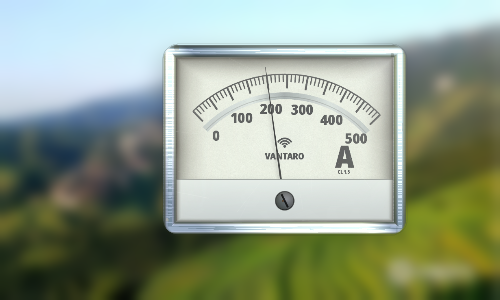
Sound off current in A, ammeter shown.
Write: 200 A
